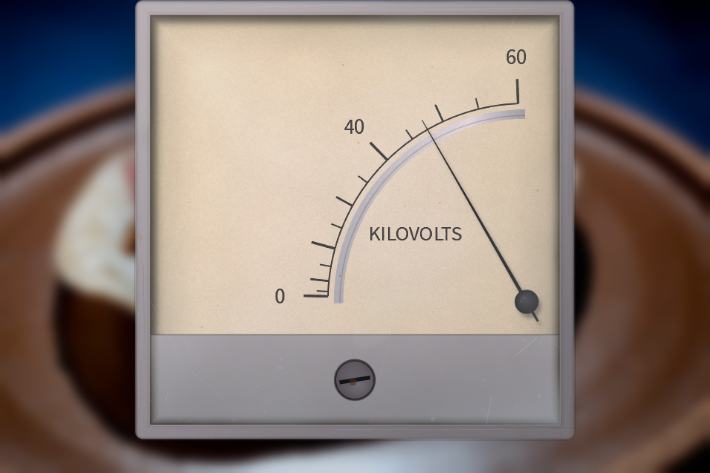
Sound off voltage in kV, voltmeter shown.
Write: 47.5 kV
